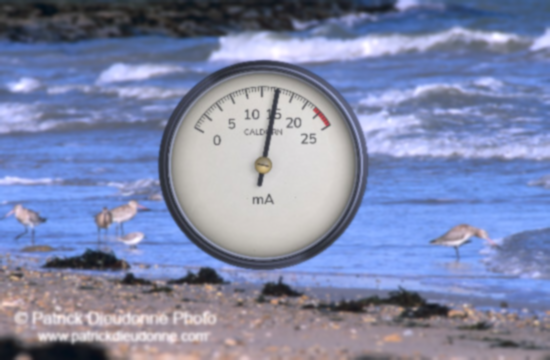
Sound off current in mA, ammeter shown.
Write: 15 mA
